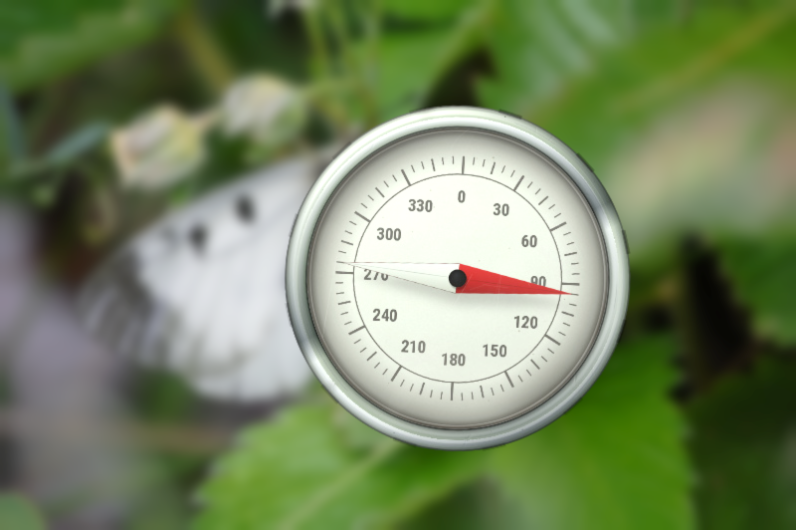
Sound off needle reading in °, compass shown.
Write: 95 °
